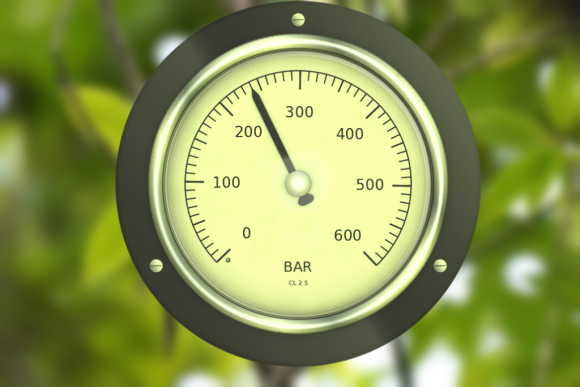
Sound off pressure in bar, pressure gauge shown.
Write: 240 bar
